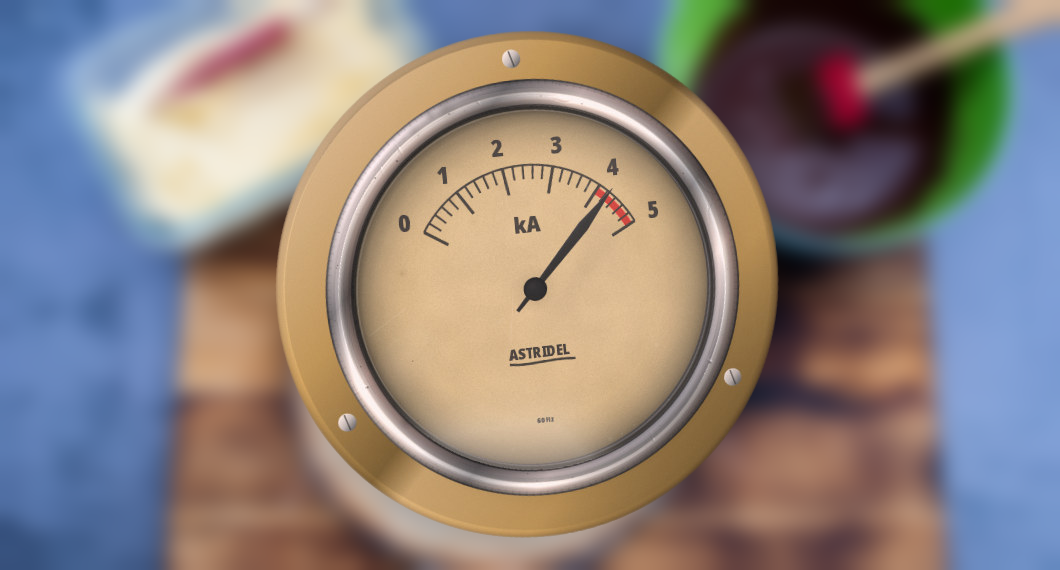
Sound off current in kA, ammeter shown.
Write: 4.2 kA
